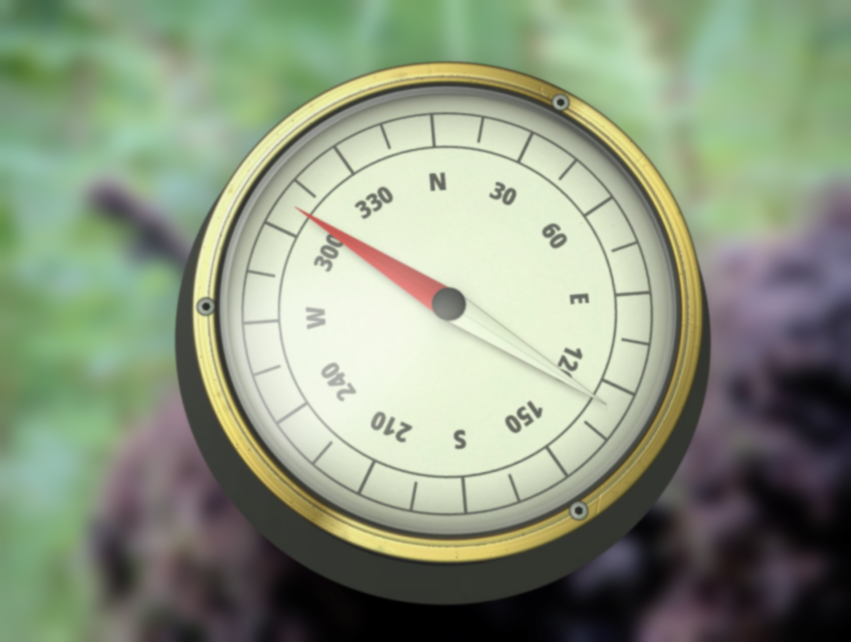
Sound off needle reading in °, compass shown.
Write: 307.5 °
